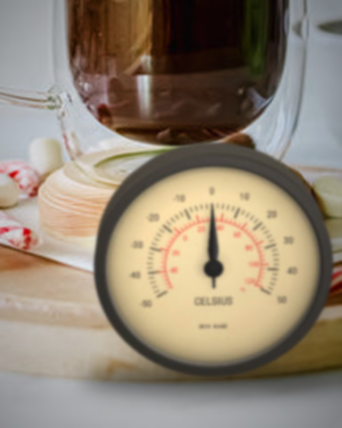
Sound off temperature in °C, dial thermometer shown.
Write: 0 °C
